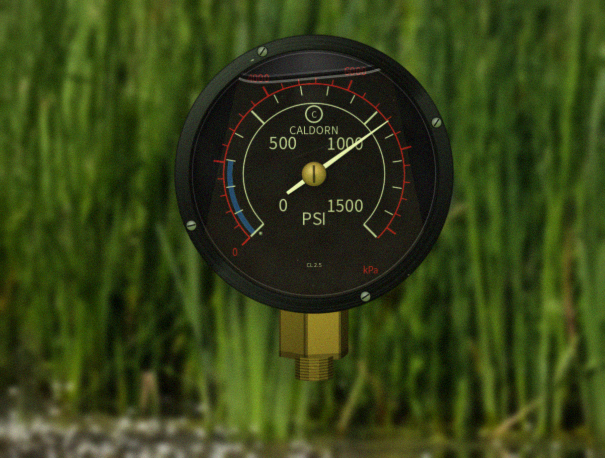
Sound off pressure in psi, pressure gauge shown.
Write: 1050 psi
